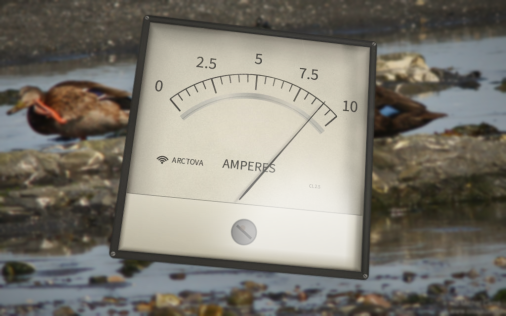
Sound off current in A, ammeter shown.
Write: 9 A
